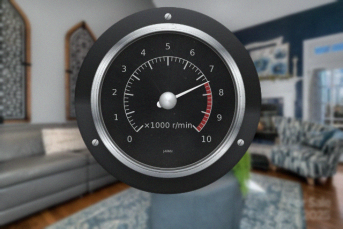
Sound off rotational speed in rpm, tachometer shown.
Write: 7400 rpm
